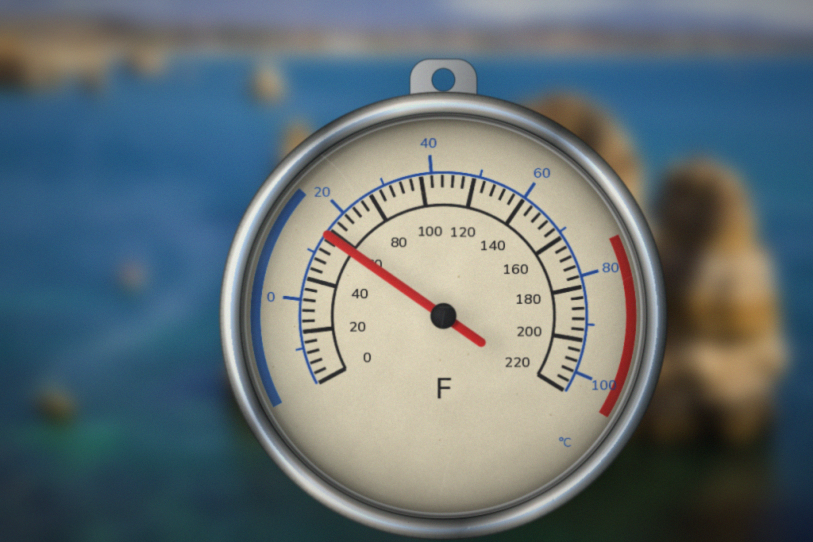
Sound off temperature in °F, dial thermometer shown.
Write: 58 °F
